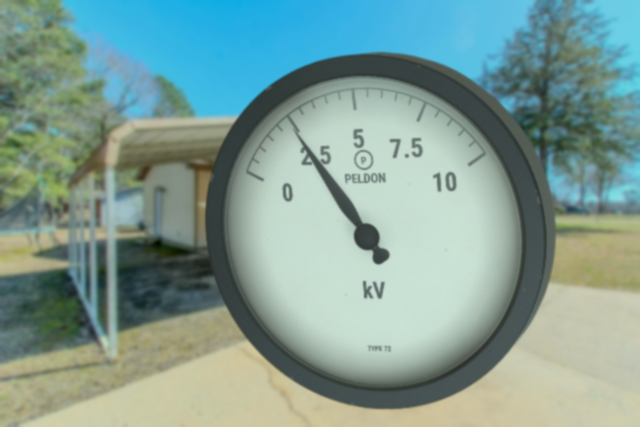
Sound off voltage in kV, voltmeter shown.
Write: 2.5 kV
